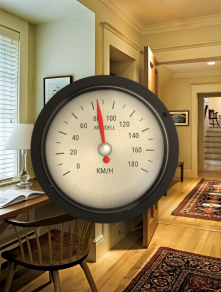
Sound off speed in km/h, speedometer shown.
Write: 85 km/h
